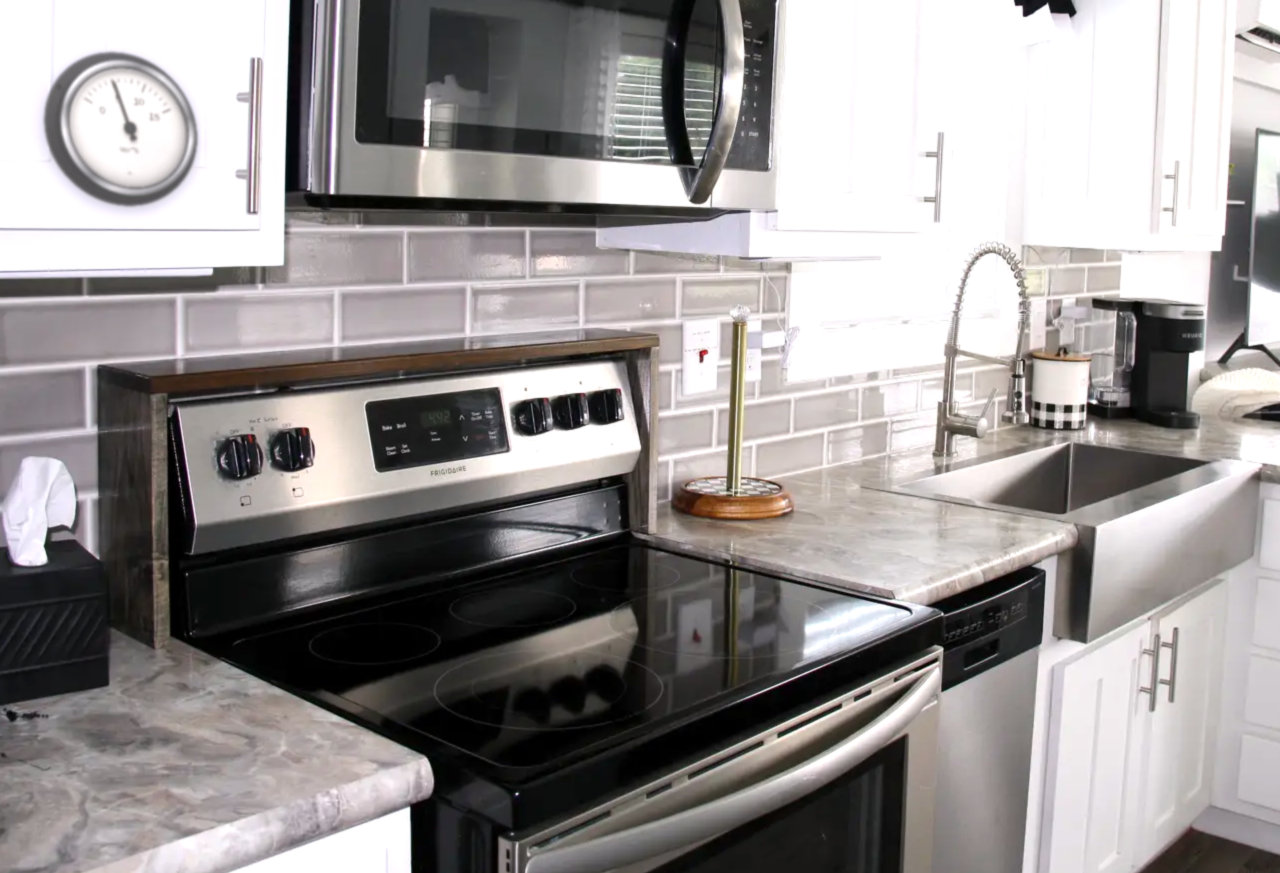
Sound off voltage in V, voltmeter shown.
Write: 5 V
